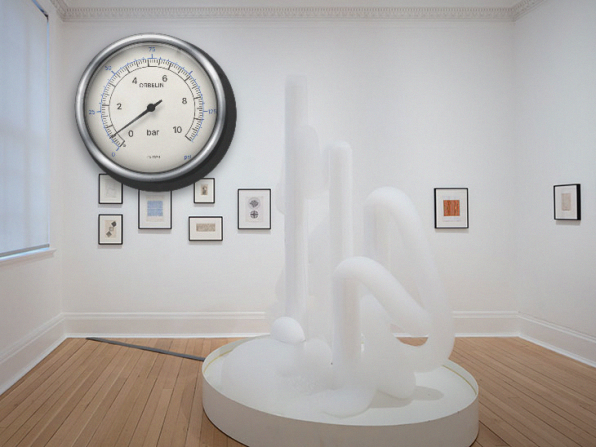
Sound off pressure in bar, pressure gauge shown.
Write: 0.5 bar
